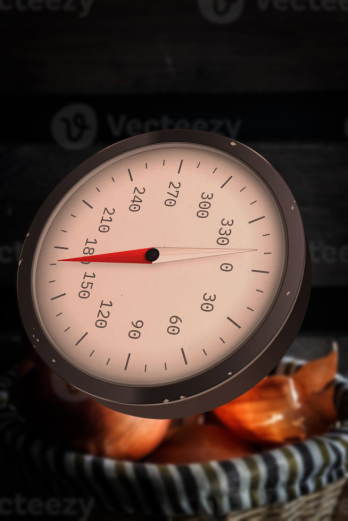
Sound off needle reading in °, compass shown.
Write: 170 °
